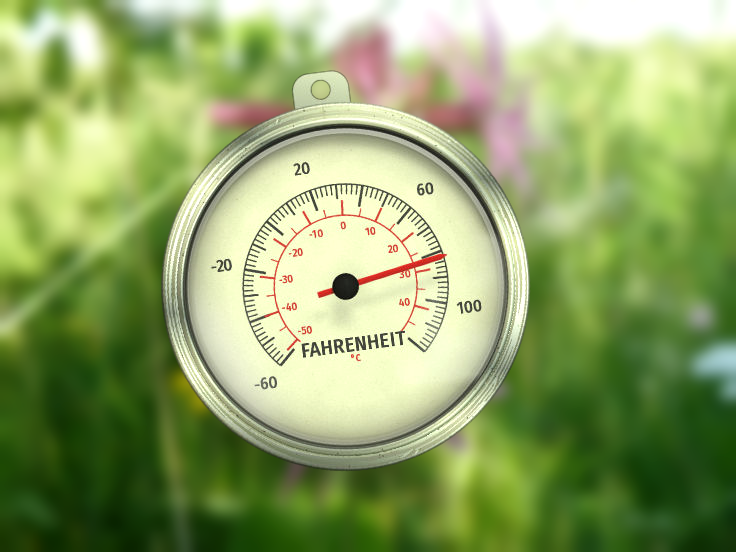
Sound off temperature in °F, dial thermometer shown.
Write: 82 °F
